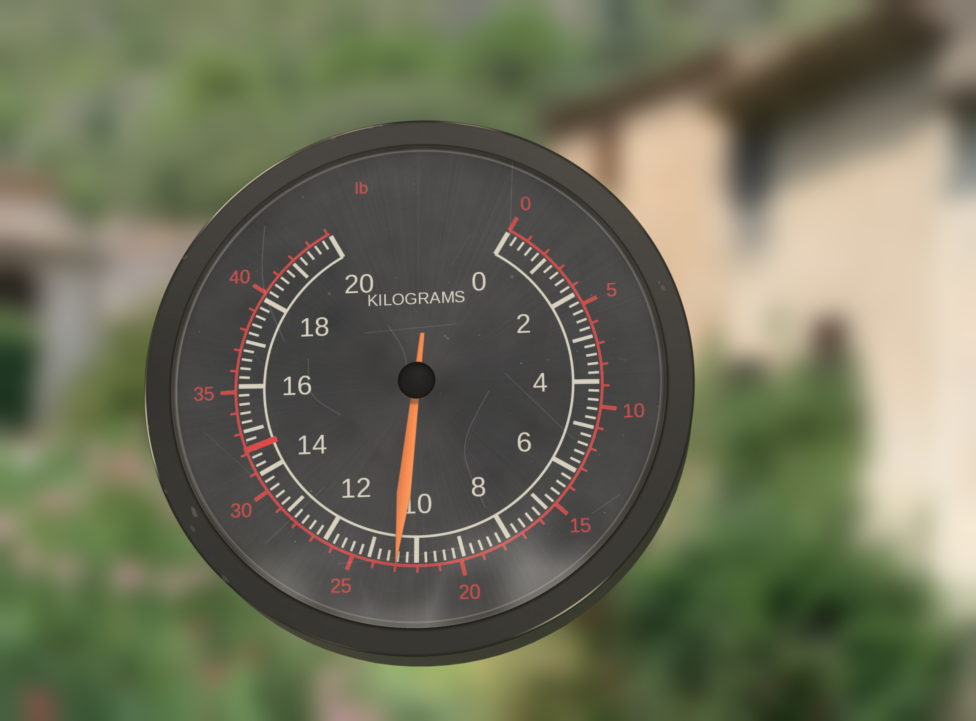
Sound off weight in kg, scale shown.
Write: 10.4 kg
